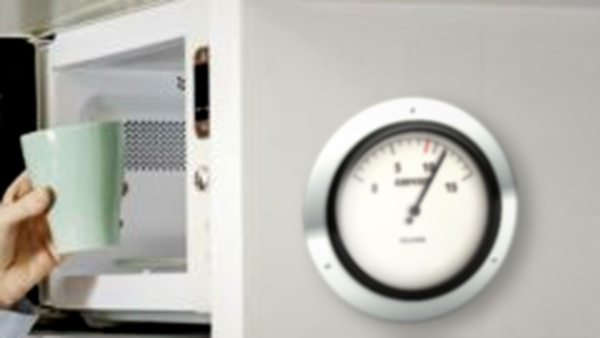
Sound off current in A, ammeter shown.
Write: 11 A
